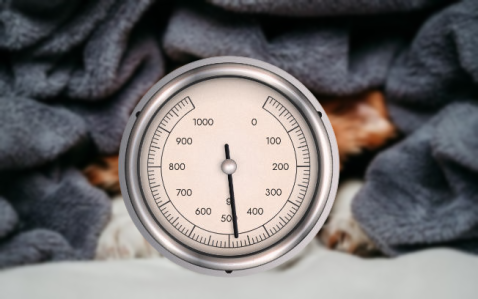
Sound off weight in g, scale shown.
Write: 480 g
